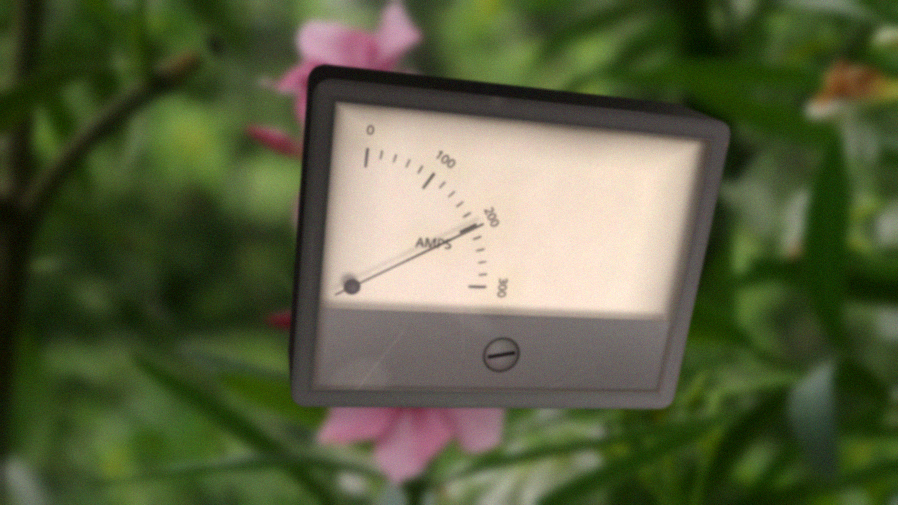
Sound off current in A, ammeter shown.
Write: 200 A
